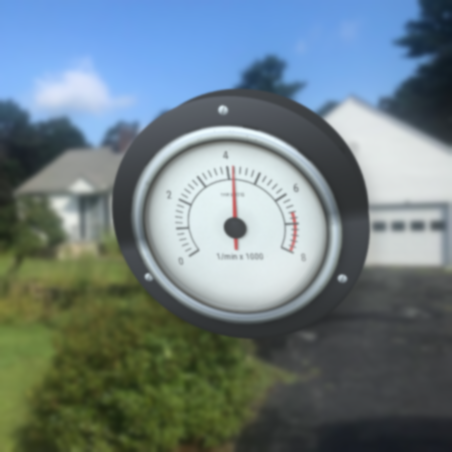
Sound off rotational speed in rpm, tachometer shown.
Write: 4200 rpm
